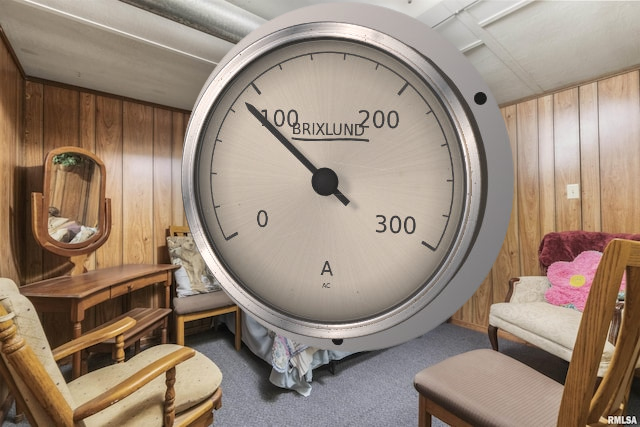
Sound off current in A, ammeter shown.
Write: 90 A
